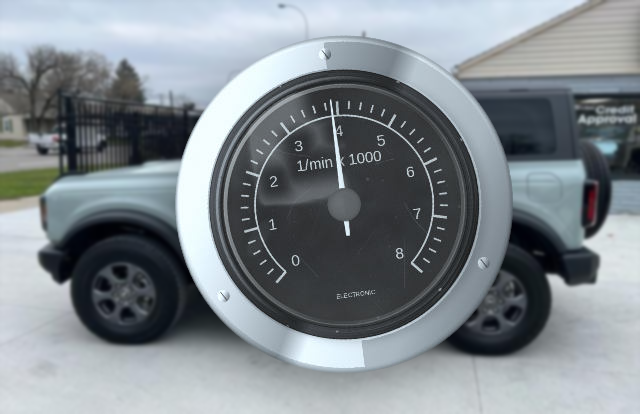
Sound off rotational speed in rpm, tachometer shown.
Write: 3900 rpm
